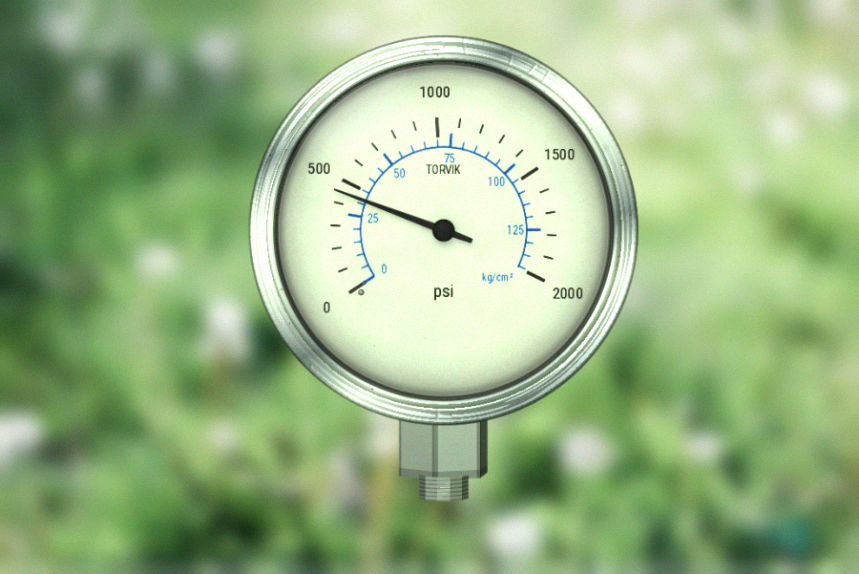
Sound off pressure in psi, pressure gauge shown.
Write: 450 psi
